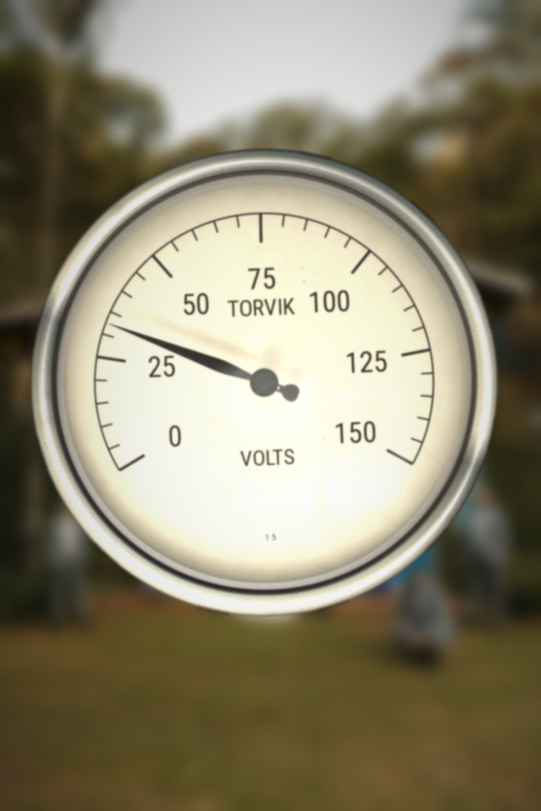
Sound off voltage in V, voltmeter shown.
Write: 32.5 V
